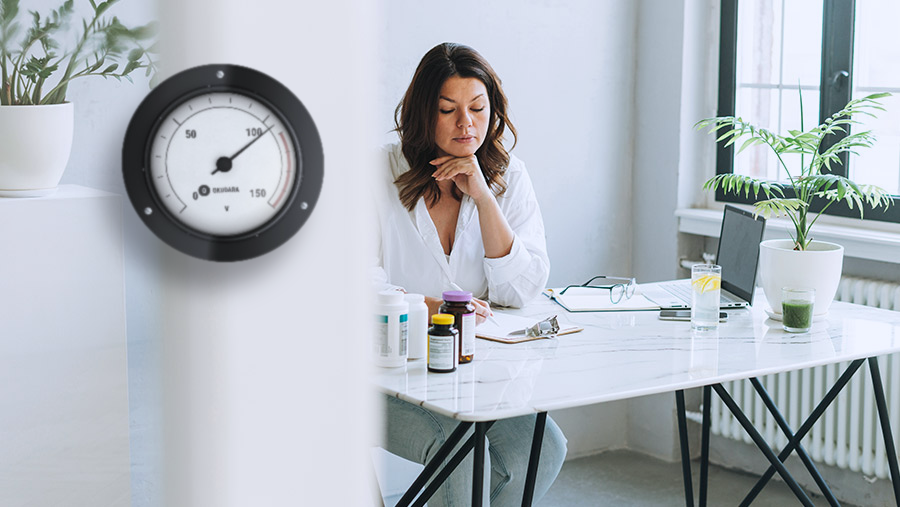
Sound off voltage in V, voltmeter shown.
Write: 105 V
